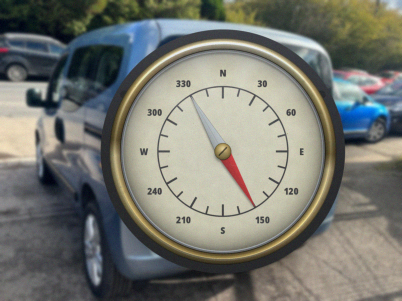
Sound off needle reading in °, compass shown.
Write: 150 °
